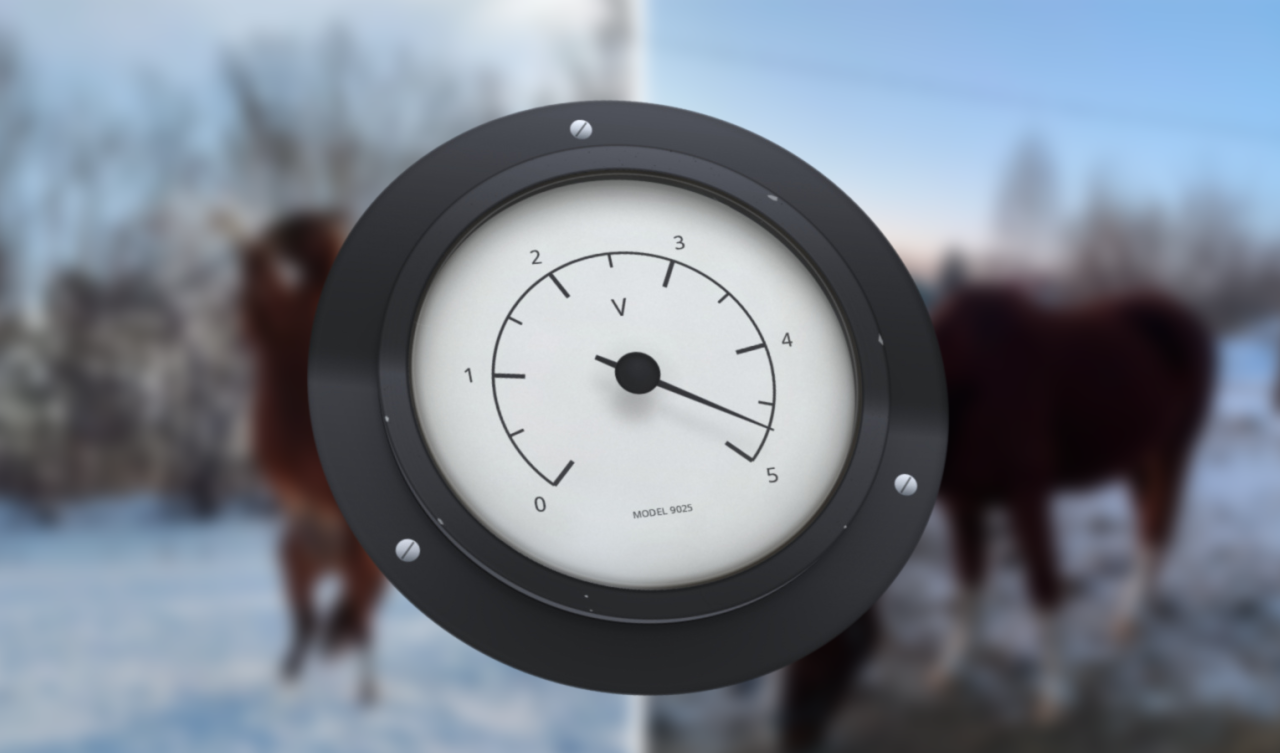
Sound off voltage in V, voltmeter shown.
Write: 4.75 V
